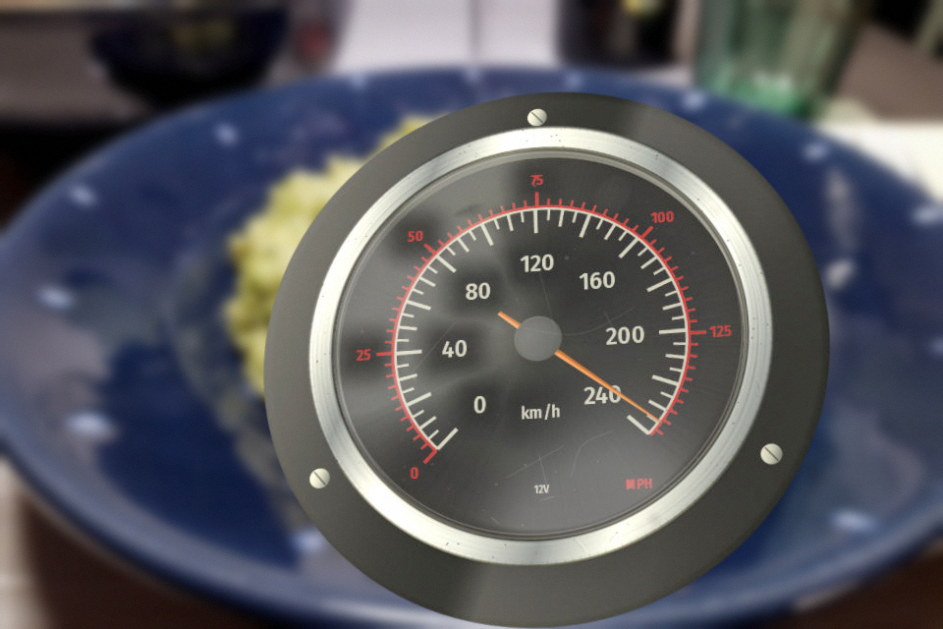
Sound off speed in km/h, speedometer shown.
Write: 235 km/h
